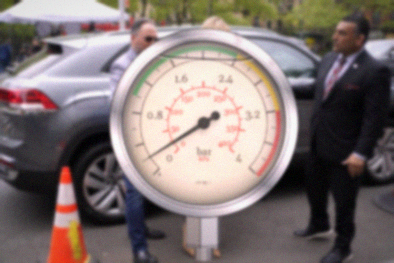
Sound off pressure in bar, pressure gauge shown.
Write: 0.2 bar
